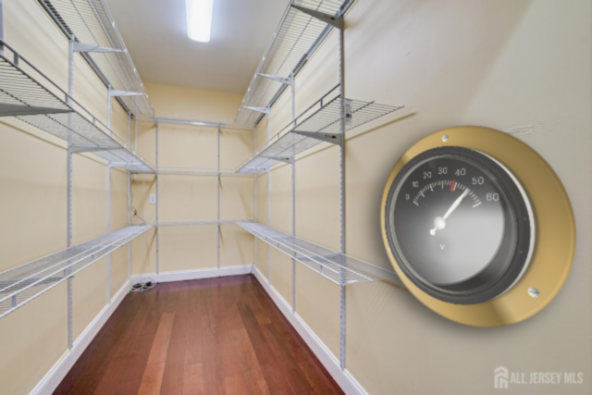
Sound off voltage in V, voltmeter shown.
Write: 50 V
